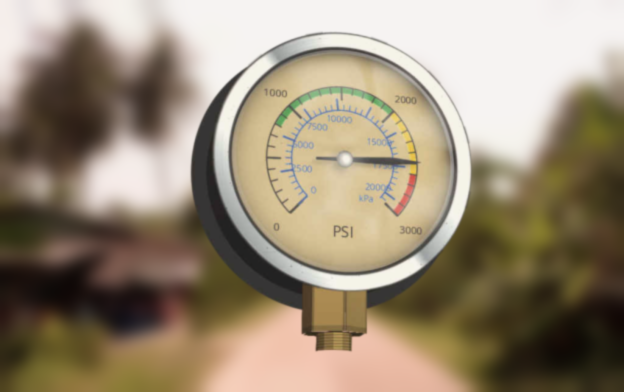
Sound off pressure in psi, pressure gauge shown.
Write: 2500 psi
